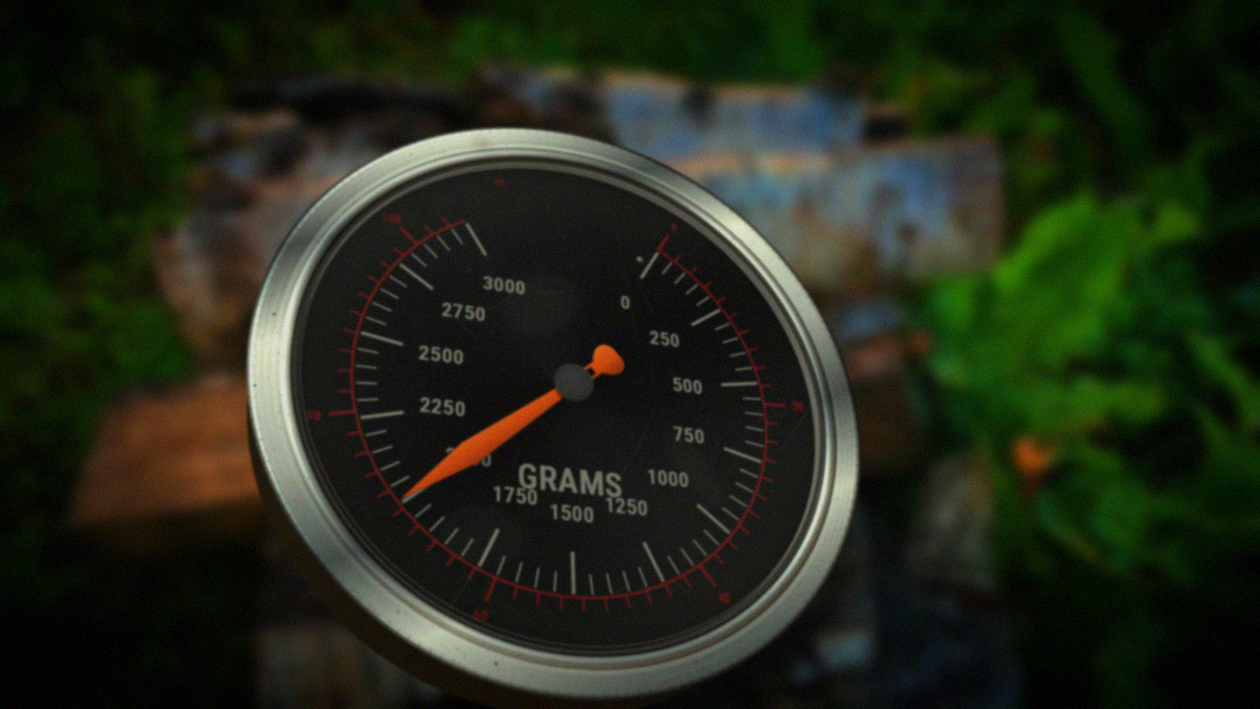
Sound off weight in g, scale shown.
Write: 2000 g
